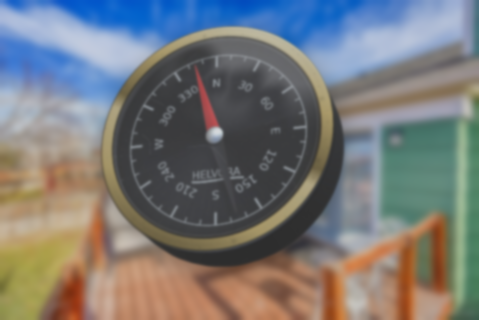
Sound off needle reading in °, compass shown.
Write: 345 °
